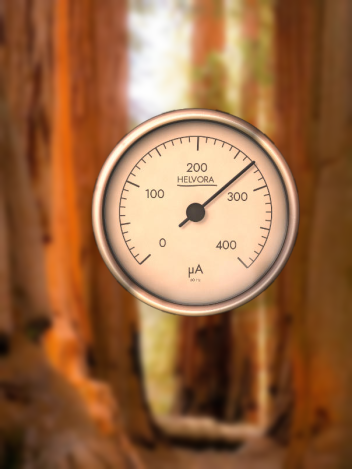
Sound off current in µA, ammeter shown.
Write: 270 µA
